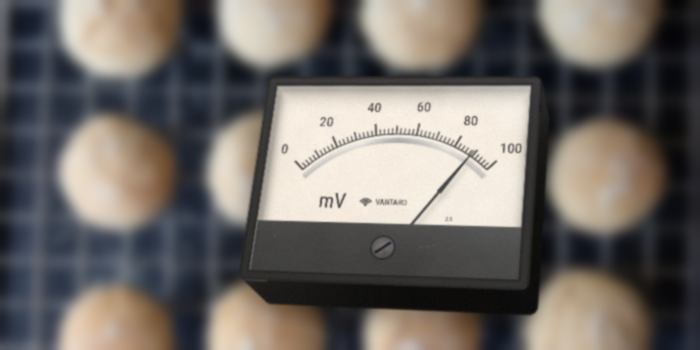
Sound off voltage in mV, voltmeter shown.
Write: 90 mV
